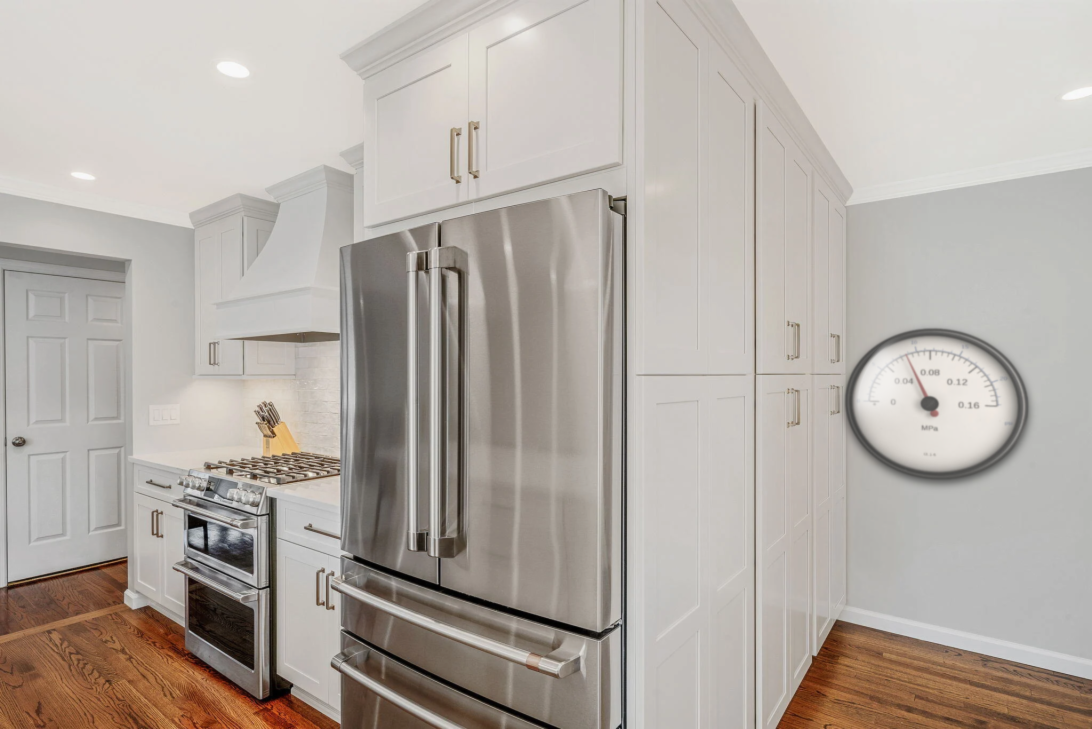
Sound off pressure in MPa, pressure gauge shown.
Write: 0.06 MPa
